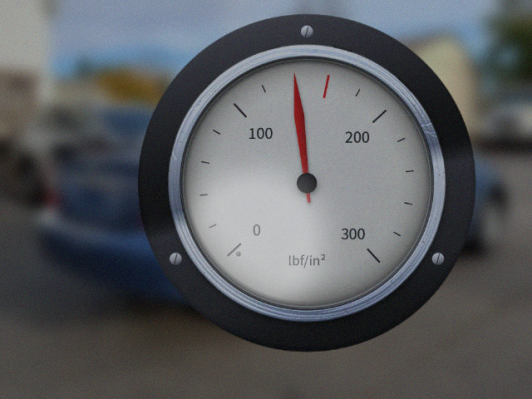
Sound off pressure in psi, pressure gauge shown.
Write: 140 psi
